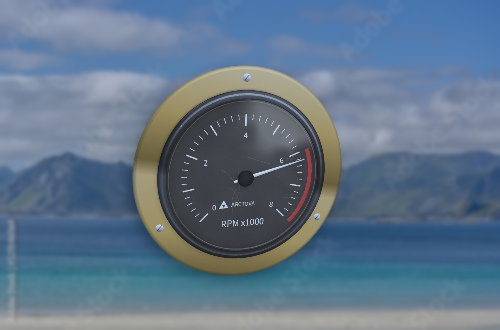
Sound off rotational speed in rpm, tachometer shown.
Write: 6200 rpm
